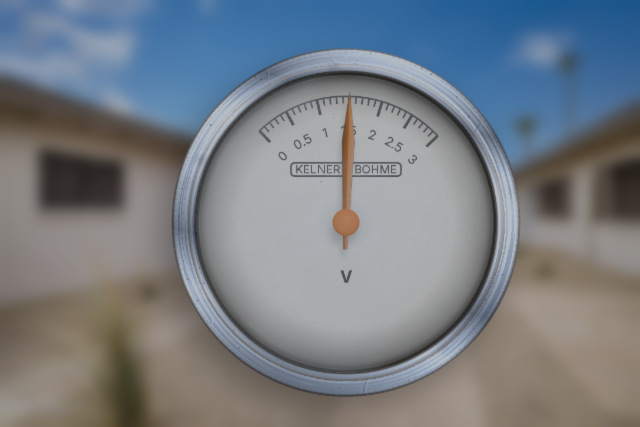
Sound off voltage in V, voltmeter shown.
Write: 1.5 V
